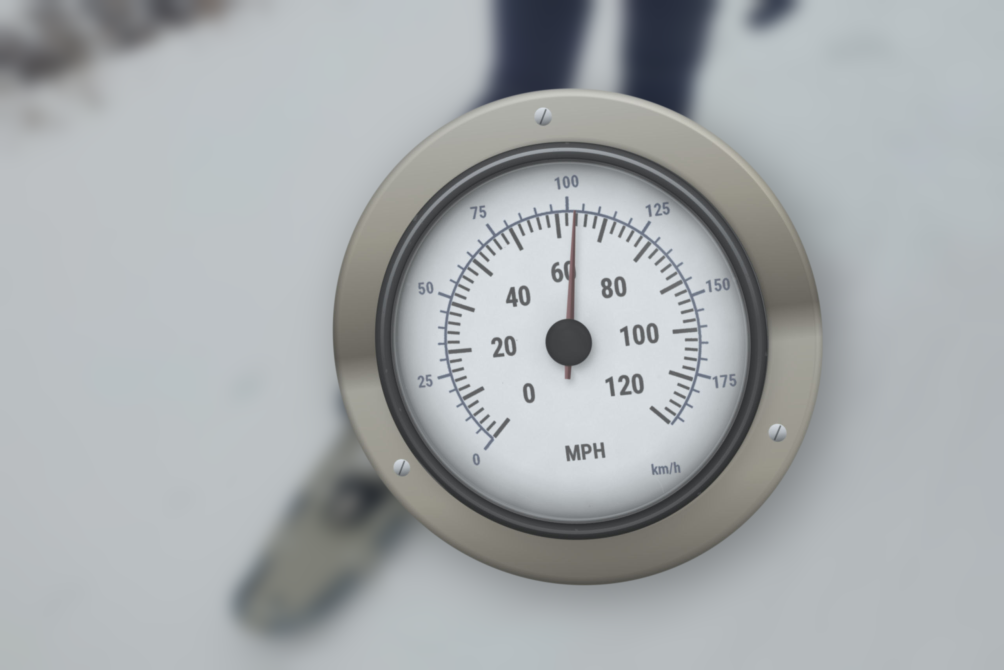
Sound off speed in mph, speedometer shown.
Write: 64 mph
